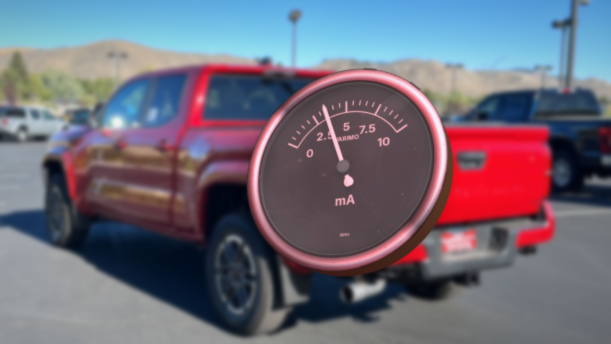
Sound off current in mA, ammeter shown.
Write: 3.5 mA
